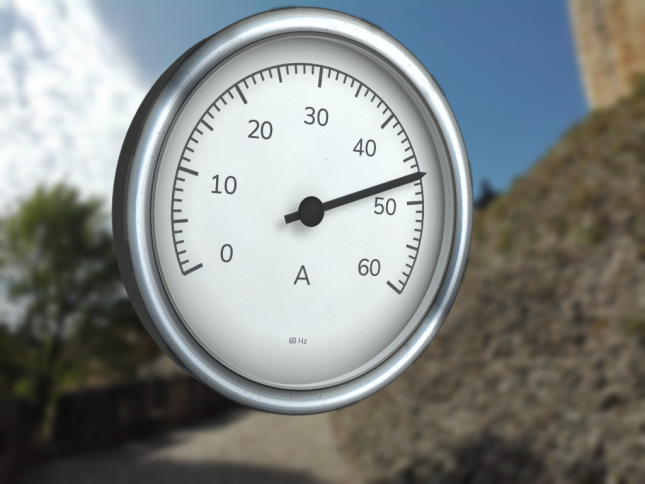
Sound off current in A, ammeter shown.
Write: 47 A
